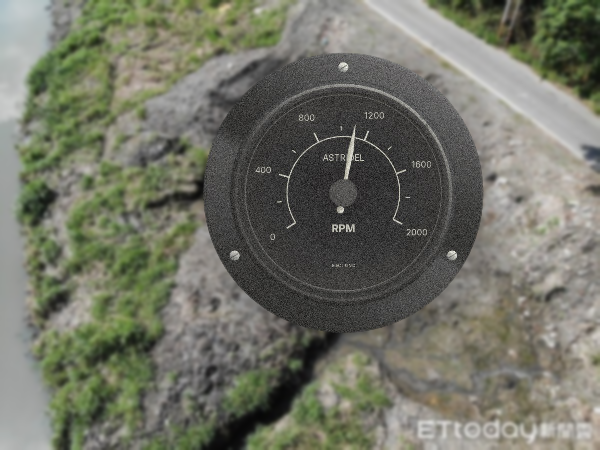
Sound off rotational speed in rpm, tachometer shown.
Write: 1100 rpm
